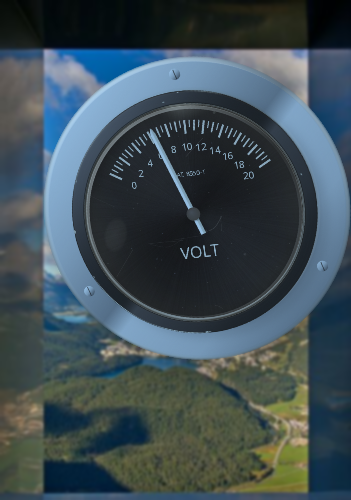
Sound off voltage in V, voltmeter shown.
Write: 6.5 V
